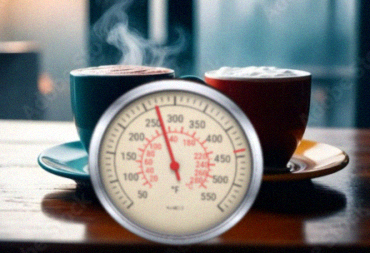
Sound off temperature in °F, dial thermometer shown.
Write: 270 °F
